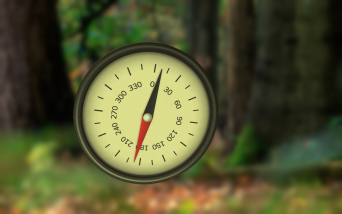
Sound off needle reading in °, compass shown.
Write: 187.5 °
